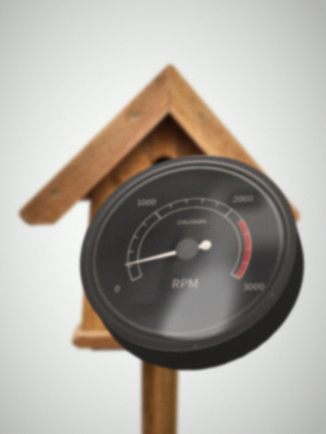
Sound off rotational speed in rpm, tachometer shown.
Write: 200 rpm
